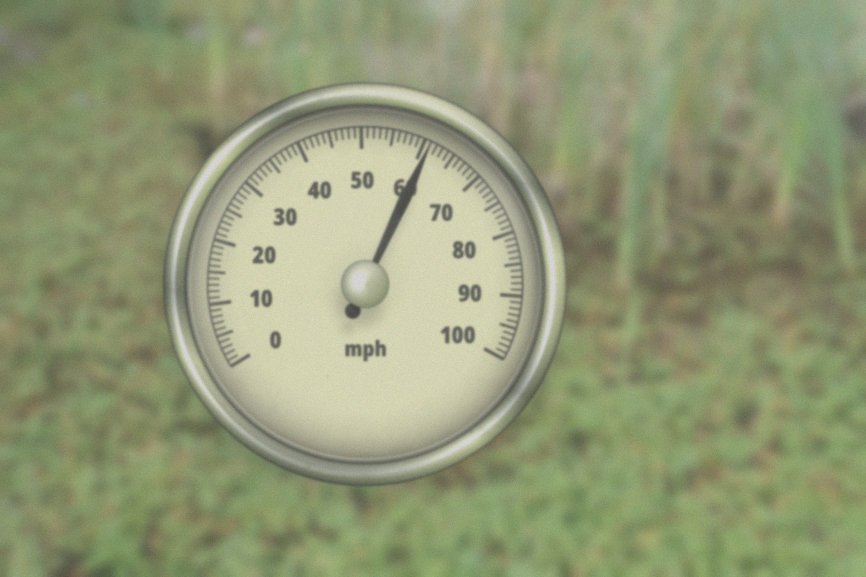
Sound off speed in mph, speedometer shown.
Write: 61 mph
